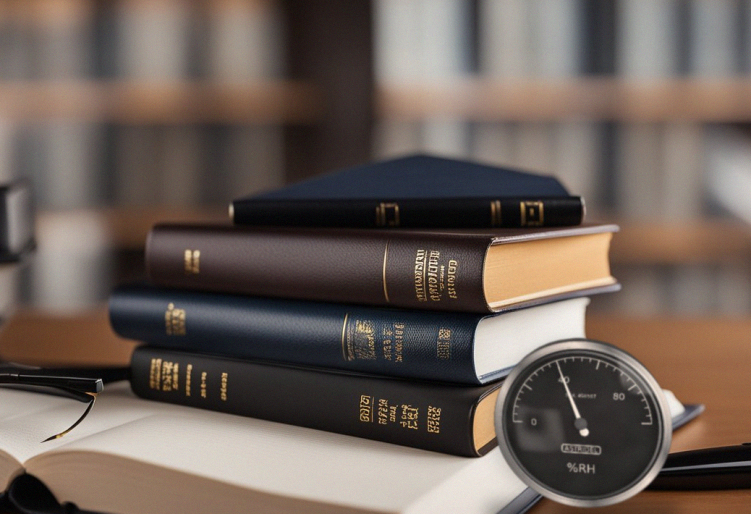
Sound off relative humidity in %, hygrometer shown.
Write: 40 %
